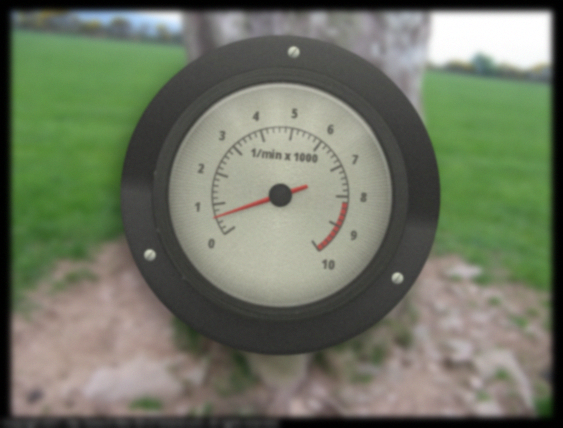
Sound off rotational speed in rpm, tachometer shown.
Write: 600 rpm
